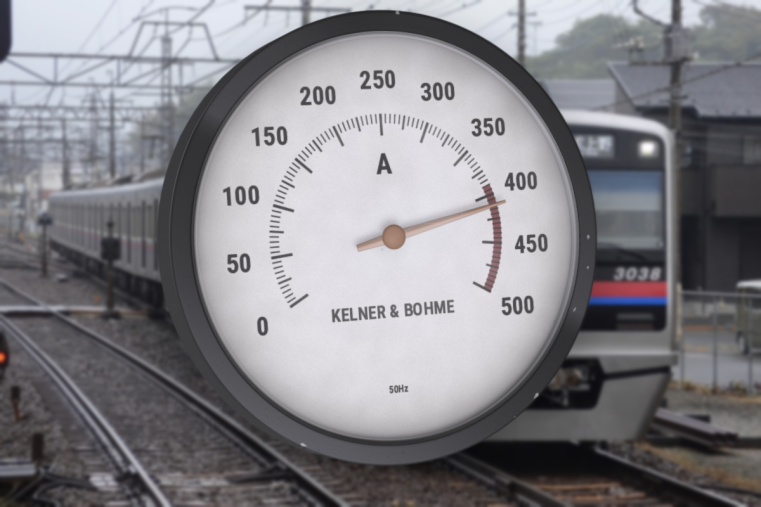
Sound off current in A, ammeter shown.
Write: 410 A
